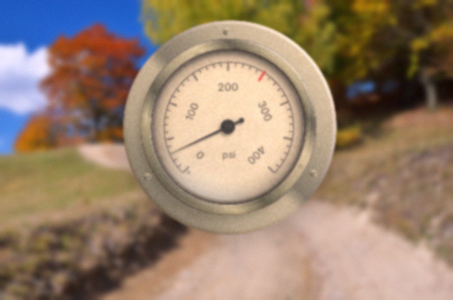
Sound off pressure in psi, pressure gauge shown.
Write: 30 psi
